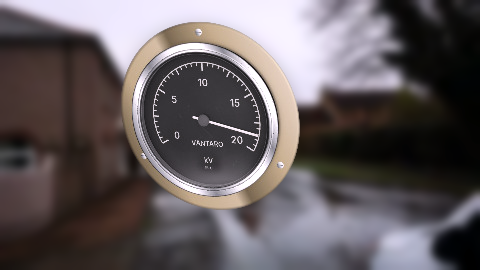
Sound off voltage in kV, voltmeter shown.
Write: 18.5 kV
